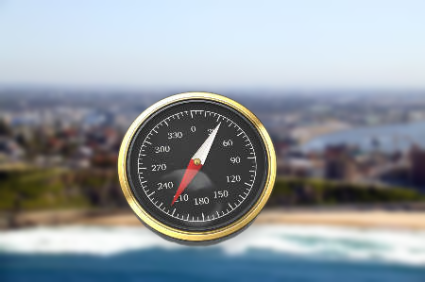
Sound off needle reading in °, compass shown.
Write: 215 °
